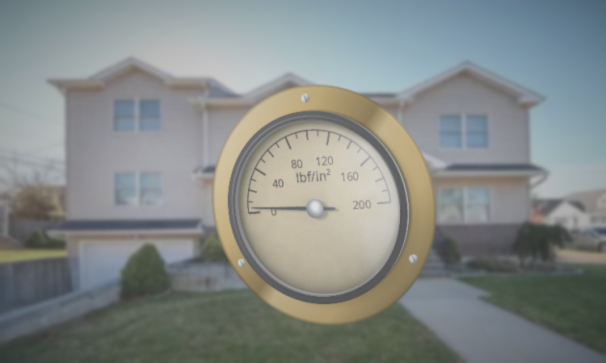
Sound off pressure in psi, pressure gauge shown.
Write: 5 psi
